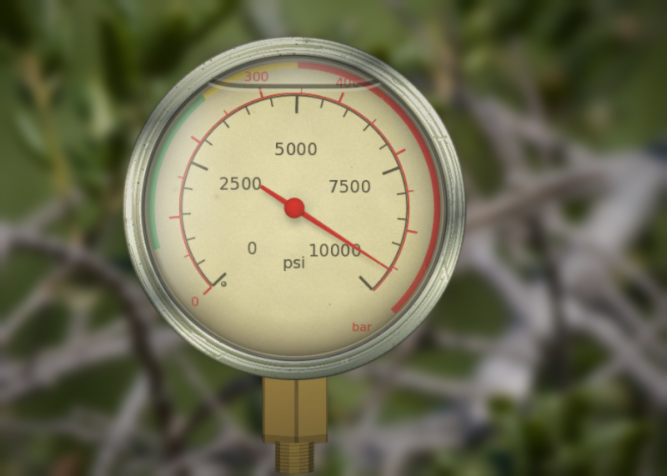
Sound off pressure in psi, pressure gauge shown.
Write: 9500 psi
